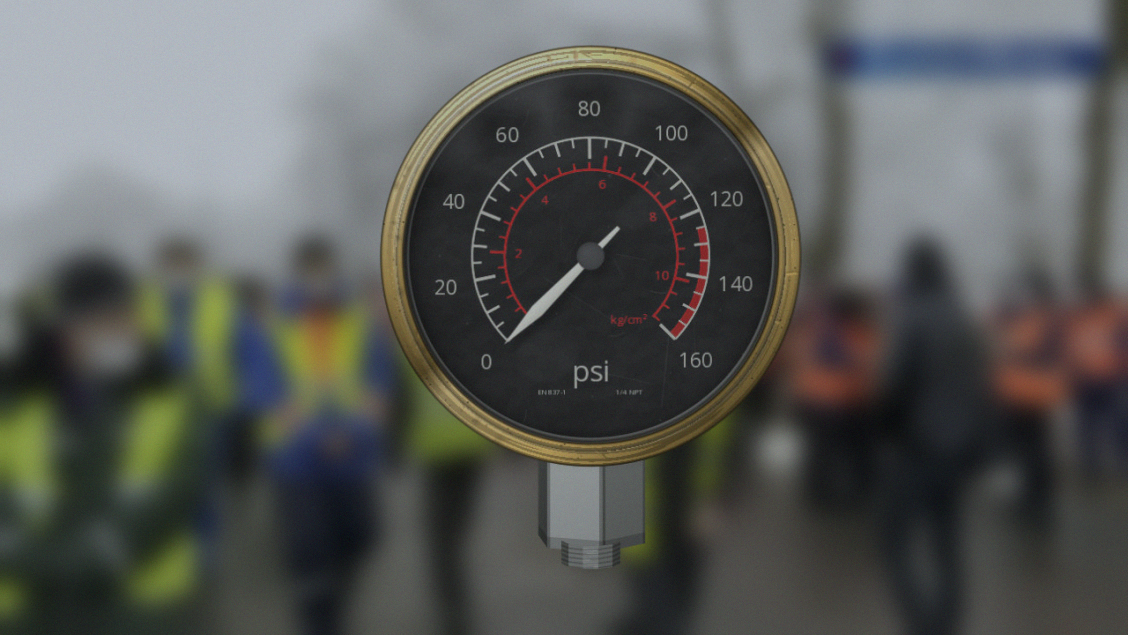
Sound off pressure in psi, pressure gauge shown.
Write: 0 psi
